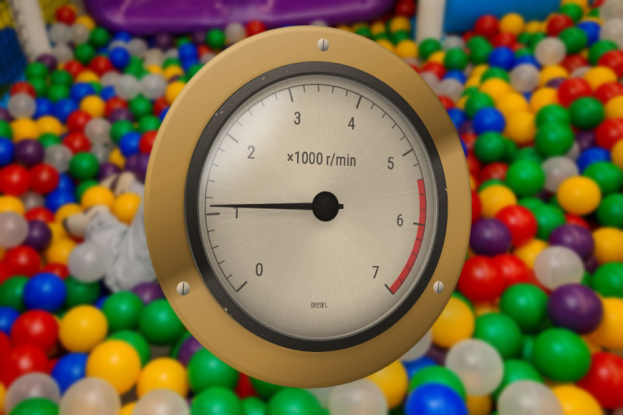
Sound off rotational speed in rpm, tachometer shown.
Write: 1100 rpm
